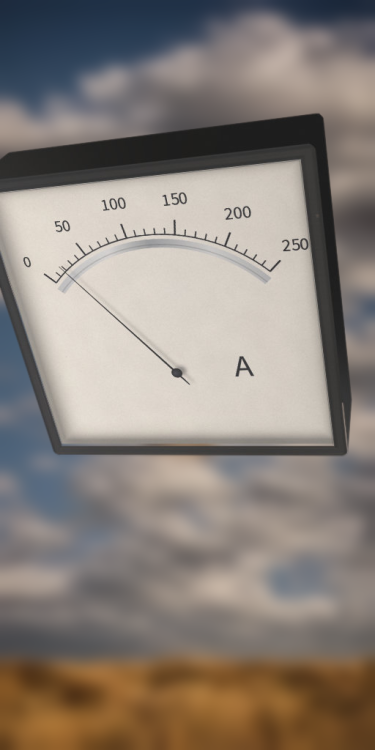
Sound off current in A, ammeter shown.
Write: 20 A
